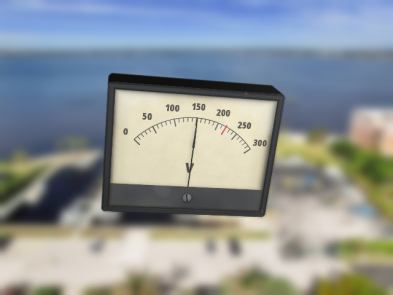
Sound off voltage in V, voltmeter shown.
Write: 150 V
